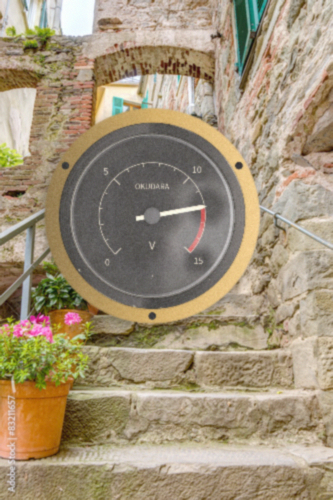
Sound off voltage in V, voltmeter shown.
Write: 12 V
